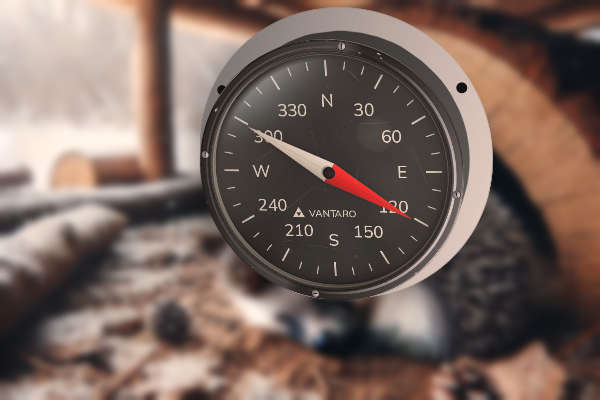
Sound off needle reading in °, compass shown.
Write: 120 °
